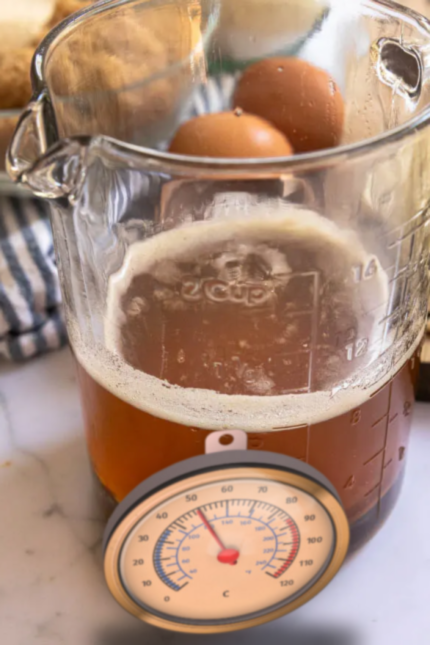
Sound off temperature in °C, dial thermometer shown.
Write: 50 °C
